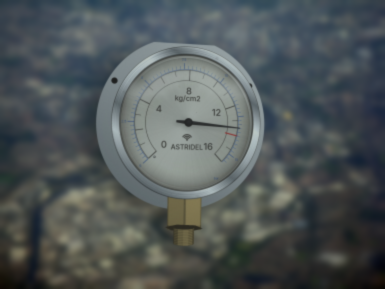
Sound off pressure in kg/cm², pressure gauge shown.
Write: 13.5 kg/cm²
